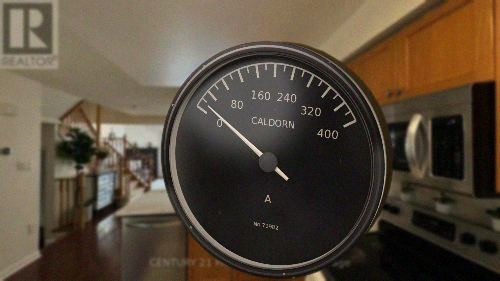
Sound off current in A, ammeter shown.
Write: 20 A
